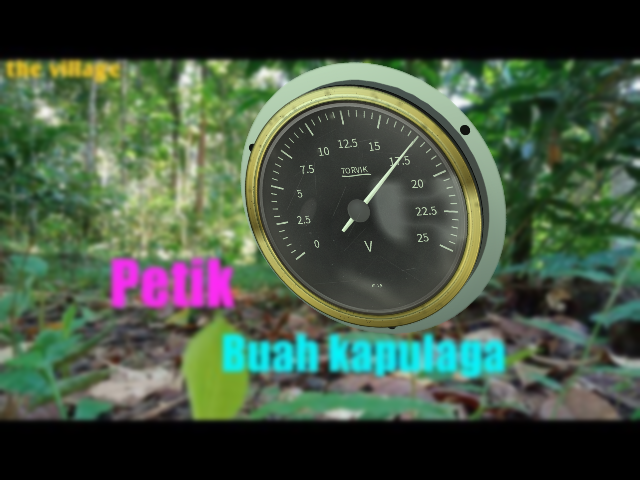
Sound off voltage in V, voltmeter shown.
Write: 17.5 V
